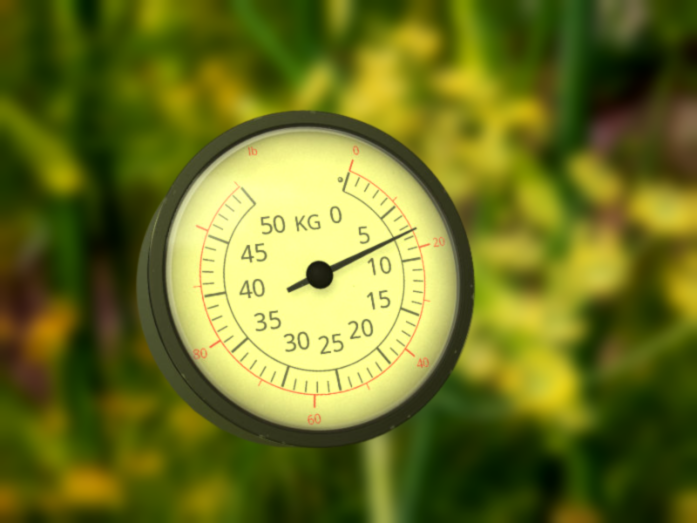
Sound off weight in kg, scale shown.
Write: 7.5 kg
